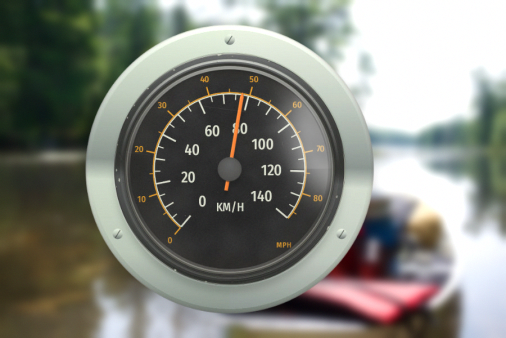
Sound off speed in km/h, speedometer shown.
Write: 77.5 km/h
